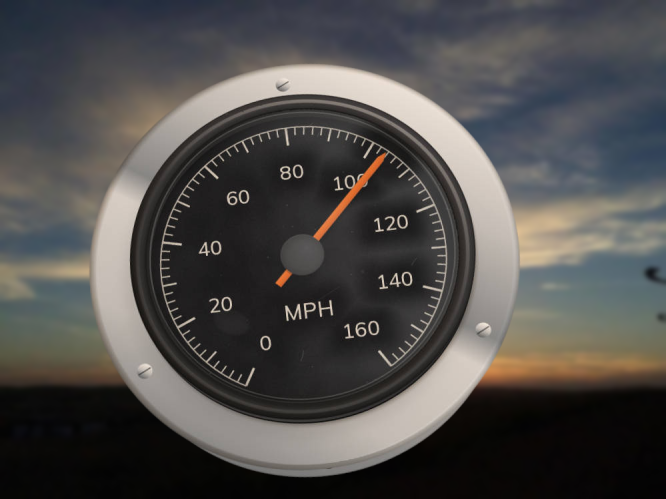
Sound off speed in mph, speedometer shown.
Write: 104 mph
